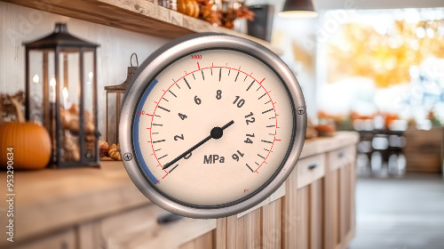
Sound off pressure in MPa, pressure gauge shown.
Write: 0.5 MPa
